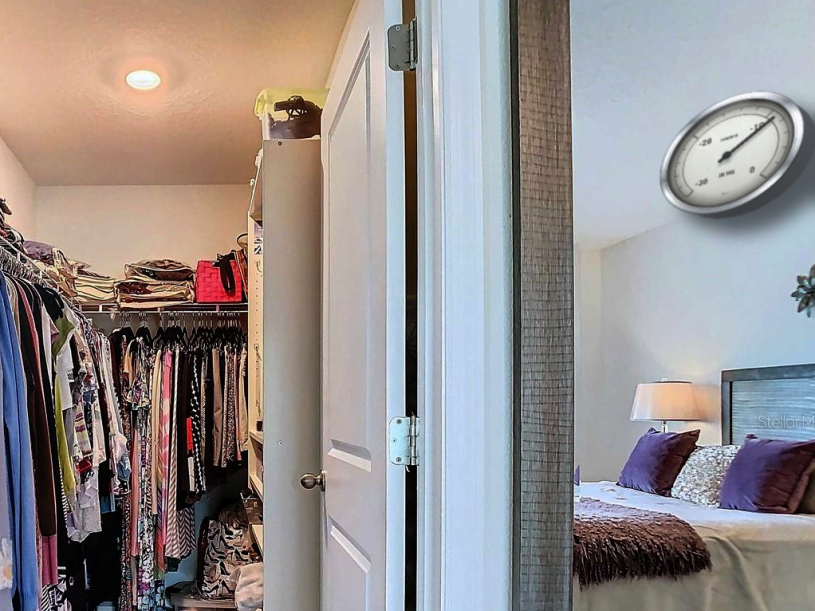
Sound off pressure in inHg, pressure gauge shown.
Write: -9 inHg
